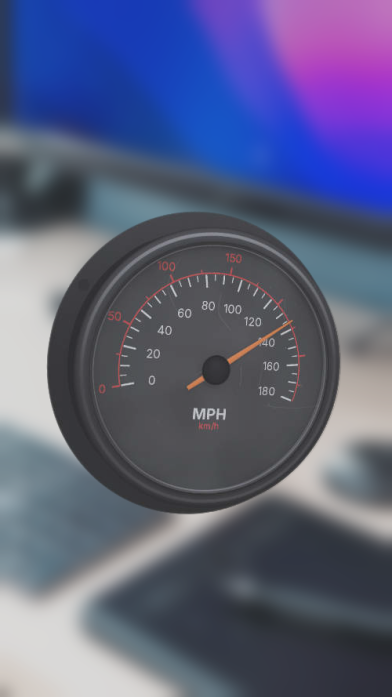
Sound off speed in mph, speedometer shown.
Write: 135 mph
